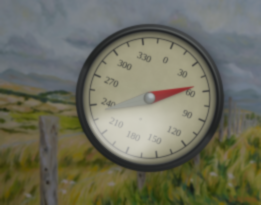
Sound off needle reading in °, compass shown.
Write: 52.5 °
